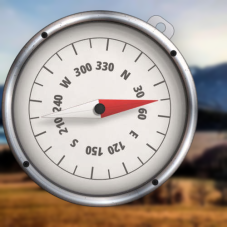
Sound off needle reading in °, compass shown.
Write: 45 °
